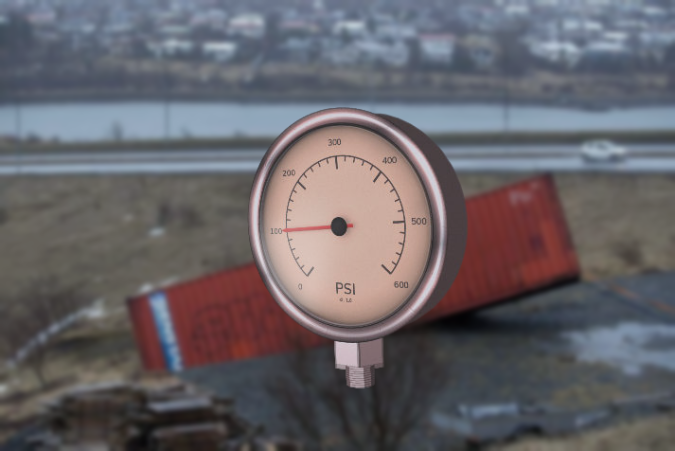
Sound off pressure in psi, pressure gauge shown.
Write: 100 psi
